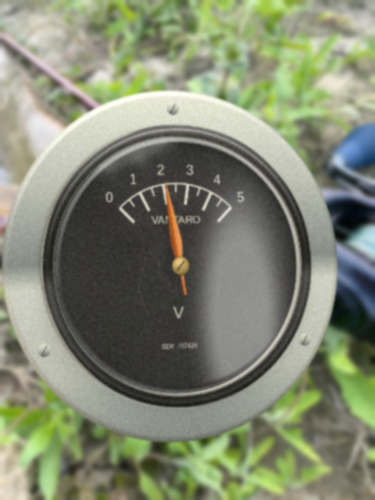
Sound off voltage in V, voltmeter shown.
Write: 2 V
